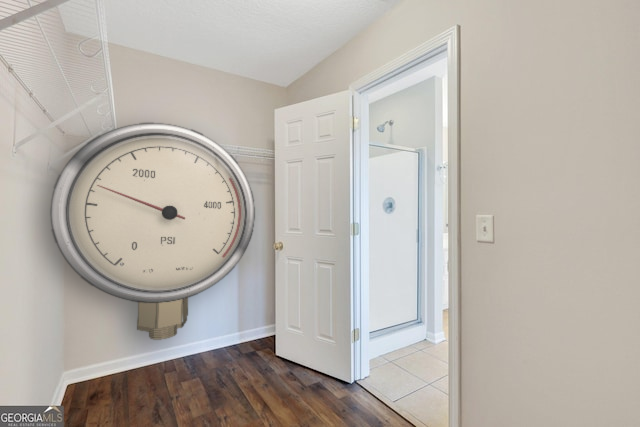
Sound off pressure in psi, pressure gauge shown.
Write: 1300 psi
